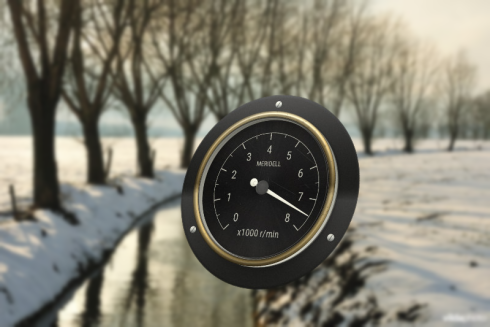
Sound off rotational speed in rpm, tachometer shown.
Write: 7500 rpm
